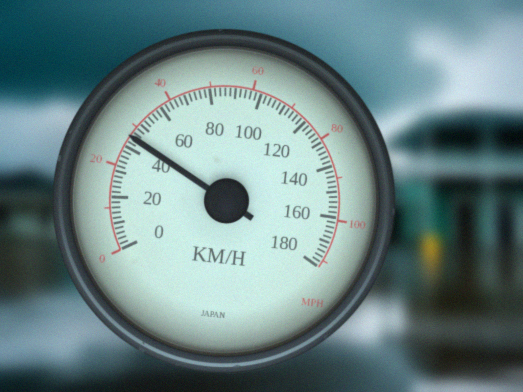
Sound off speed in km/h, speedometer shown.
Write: 44 km/h
